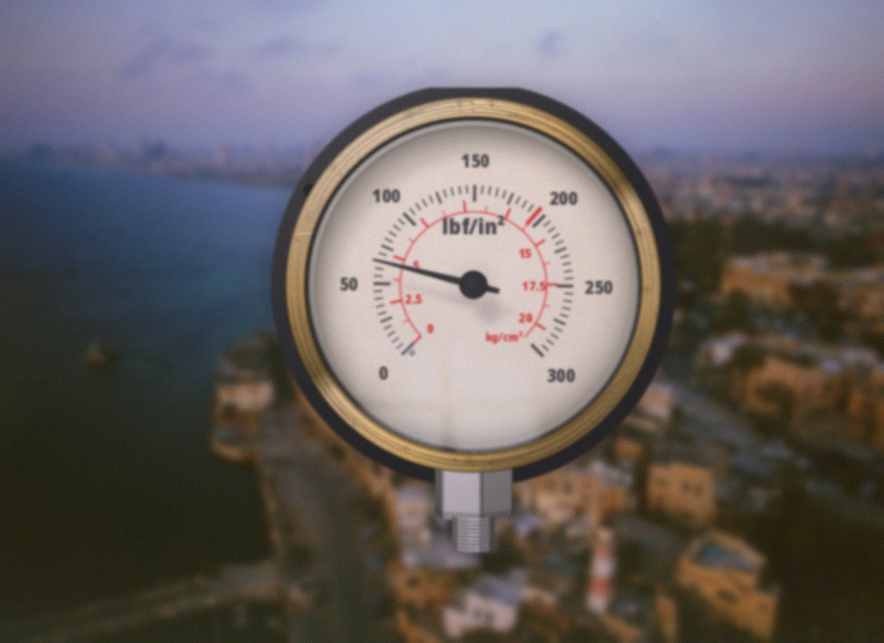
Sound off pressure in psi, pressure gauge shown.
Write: 65 psi
